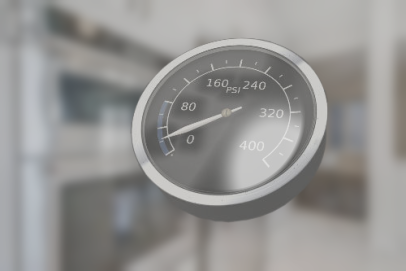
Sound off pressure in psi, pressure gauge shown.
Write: 20 psi
